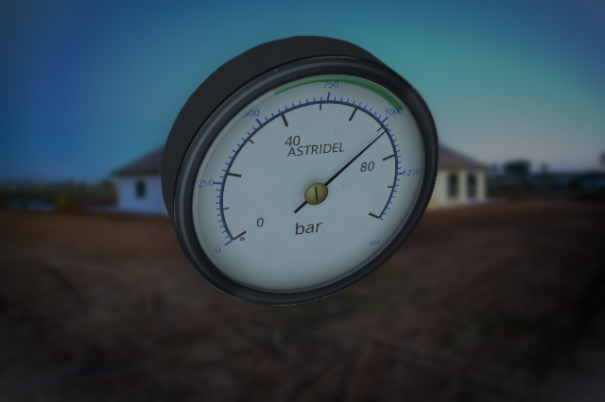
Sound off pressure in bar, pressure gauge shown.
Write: 70 bar
